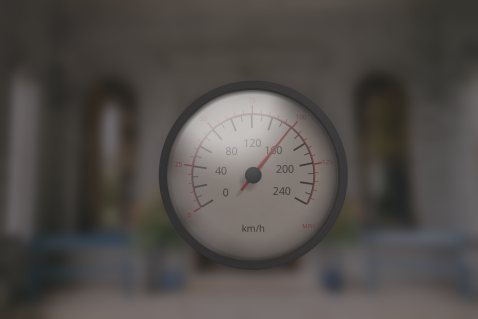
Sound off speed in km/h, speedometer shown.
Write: 160 km/h
